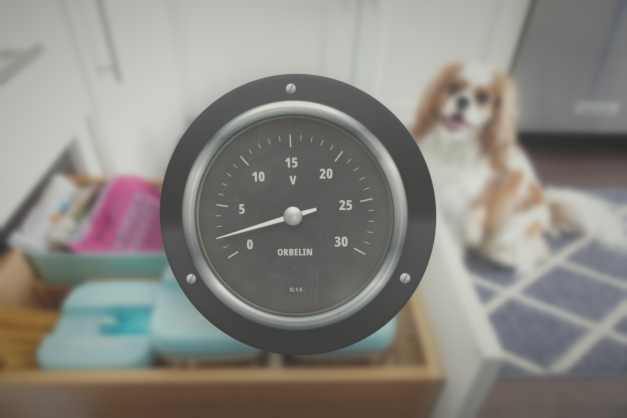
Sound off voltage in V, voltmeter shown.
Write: 2 V
